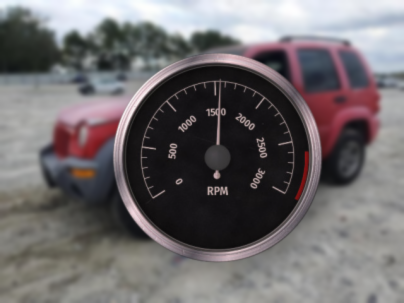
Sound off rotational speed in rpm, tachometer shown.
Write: 1550 rpm
